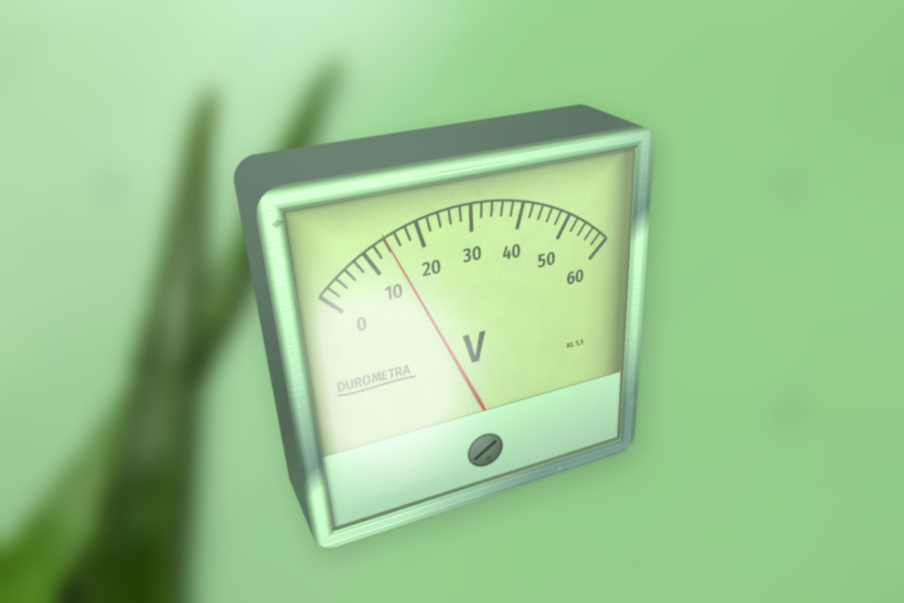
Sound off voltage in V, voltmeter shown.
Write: 14 V
